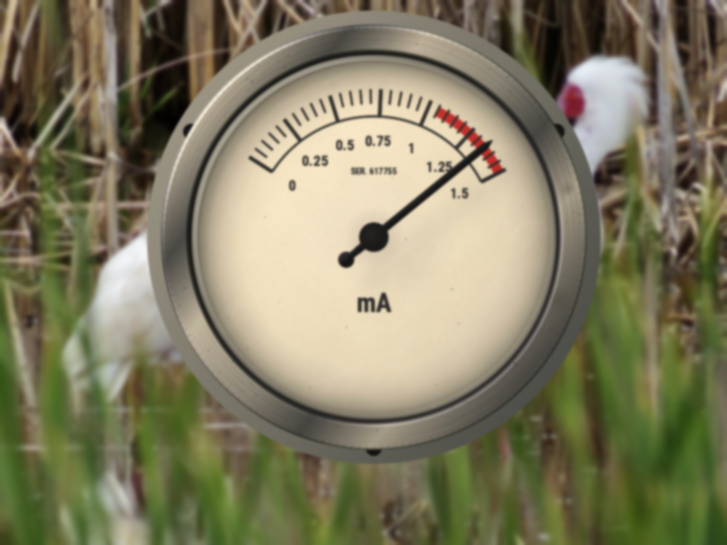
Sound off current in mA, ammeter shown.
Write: 1.35 mA
